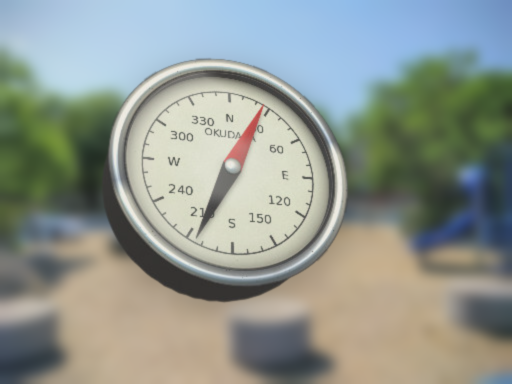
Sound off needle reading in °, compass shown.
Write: 25 °
